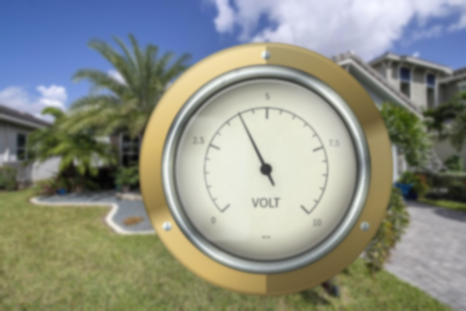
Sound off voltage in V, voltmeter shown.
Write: 4 V
